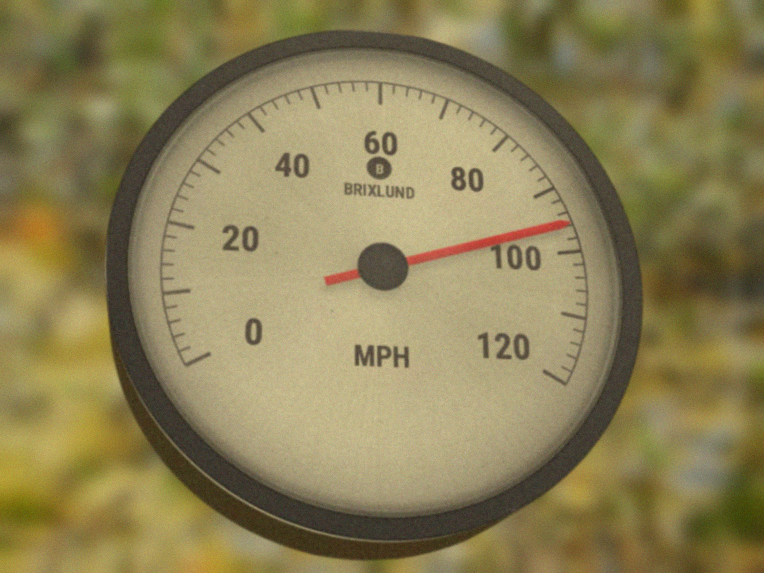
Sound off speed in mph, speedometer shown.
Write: 96 mph
